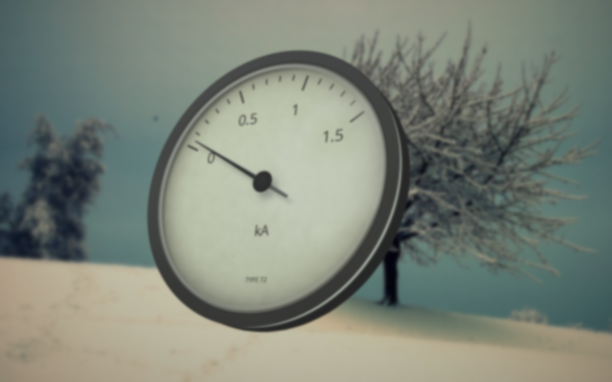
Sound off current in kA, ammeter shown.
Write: 0.05 kA
